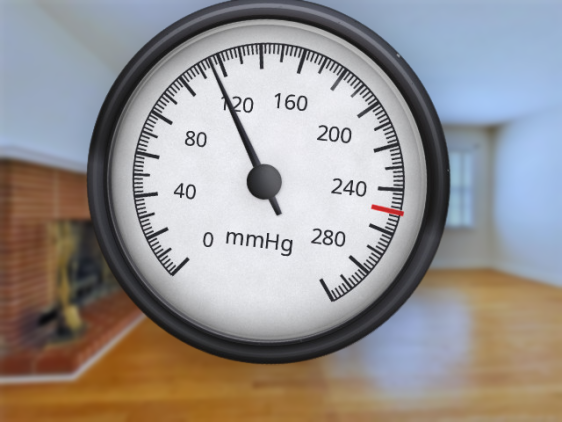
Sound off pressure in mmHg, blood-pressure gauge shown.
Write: 116 mmHg
